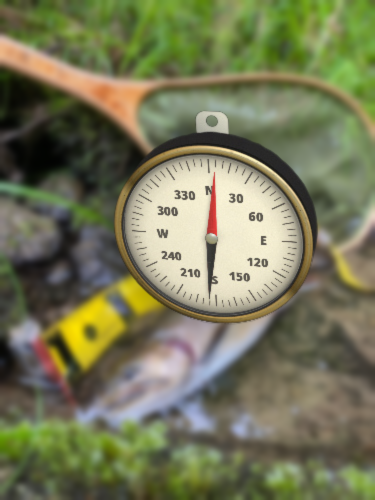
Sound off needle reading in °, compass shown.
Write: 5 °
